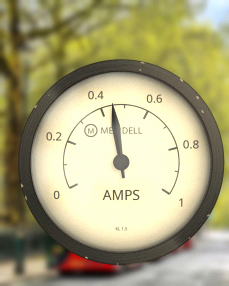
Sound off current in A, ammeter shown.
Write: 0.45 A
